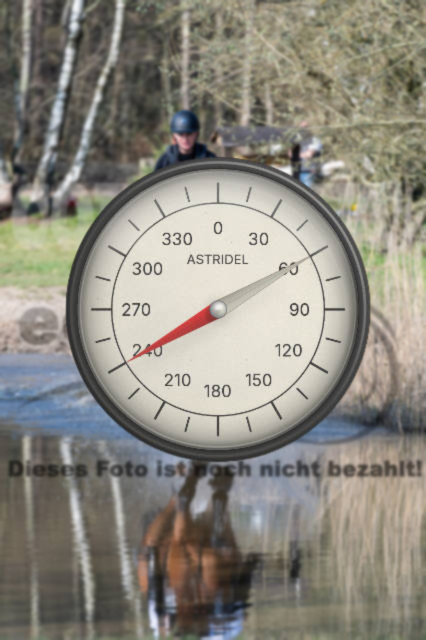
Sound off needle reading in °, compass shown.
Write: 240 °
